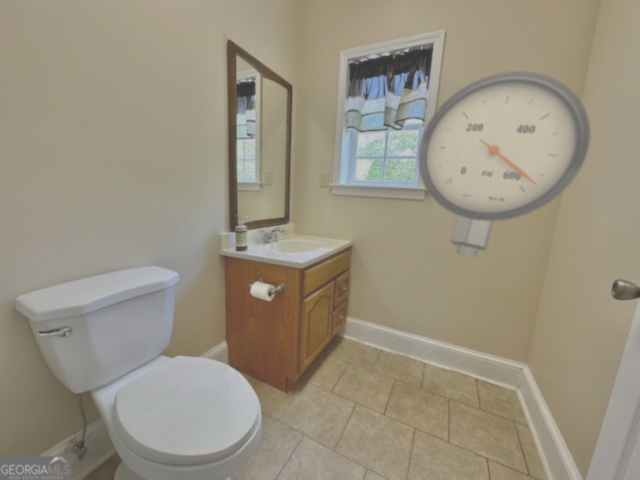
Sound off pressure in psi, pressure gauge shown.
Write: 575 psi
